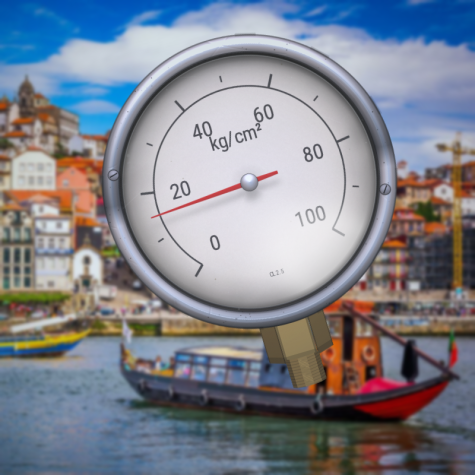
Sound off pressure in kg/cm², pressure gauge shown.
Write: 15 kg/cm²
